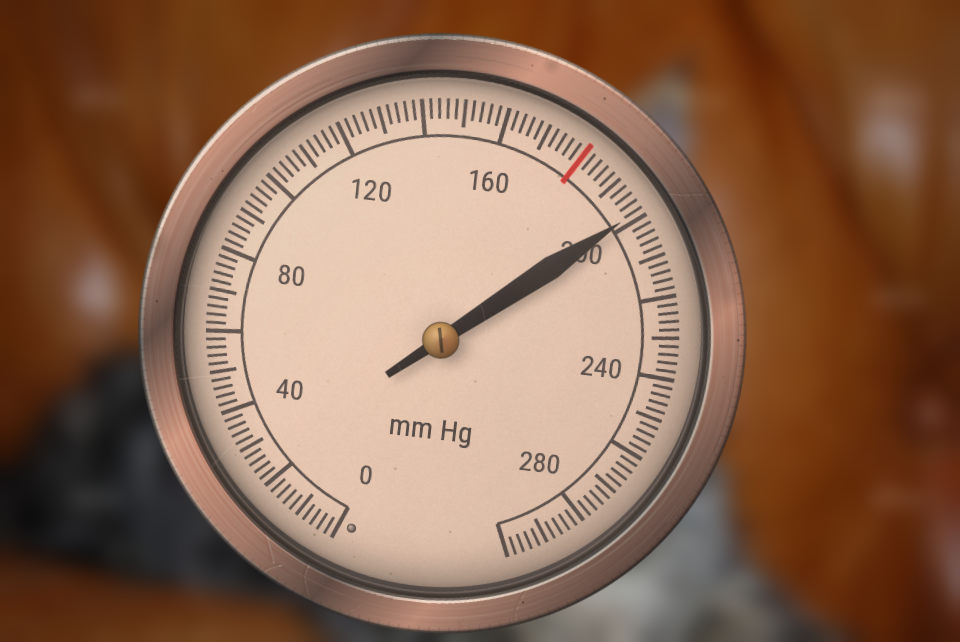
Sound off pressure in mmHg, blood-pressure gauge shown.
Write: 198 mmHg
